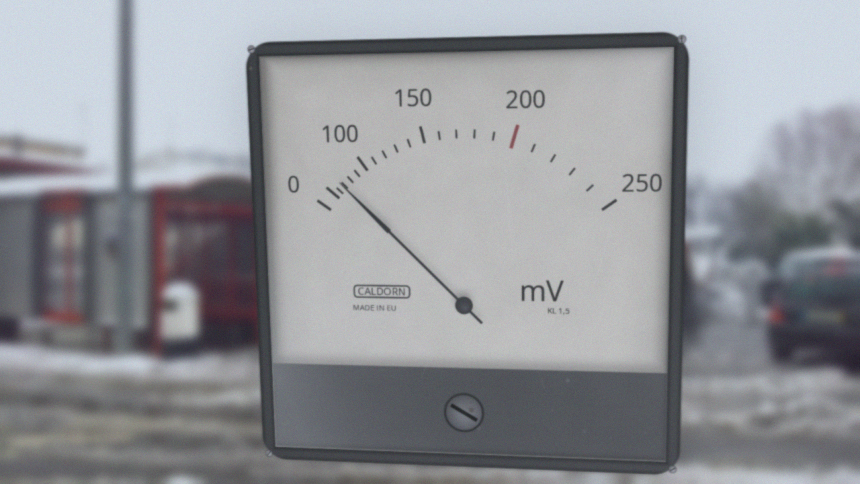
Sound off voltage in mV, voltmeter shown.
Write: 70 mV
